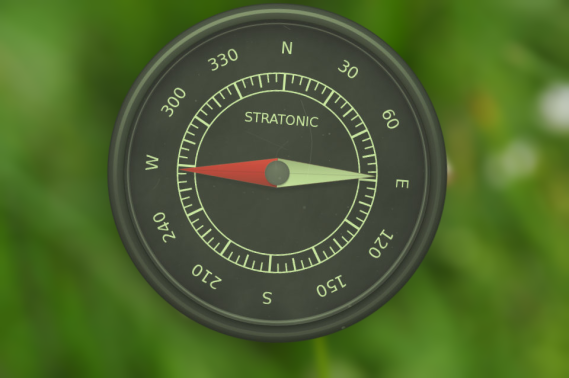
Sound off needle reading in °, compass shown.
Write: 267.5 °
